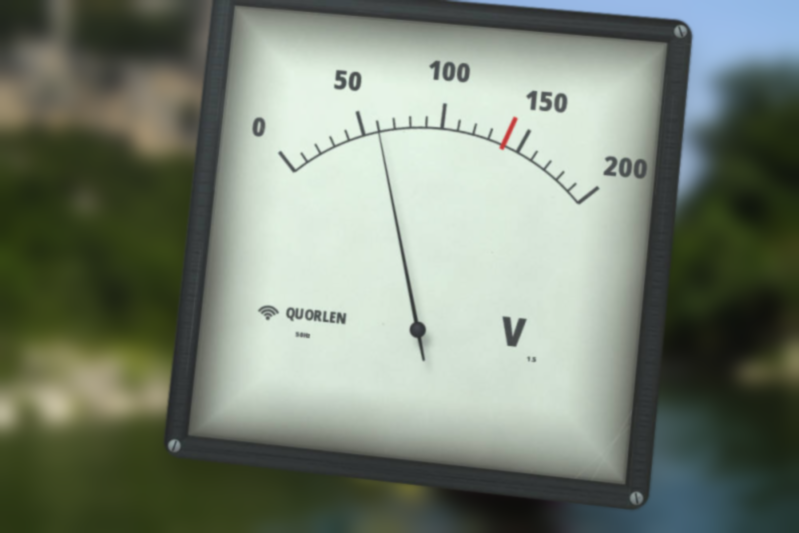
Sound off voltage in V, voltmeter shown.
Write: 60 V
